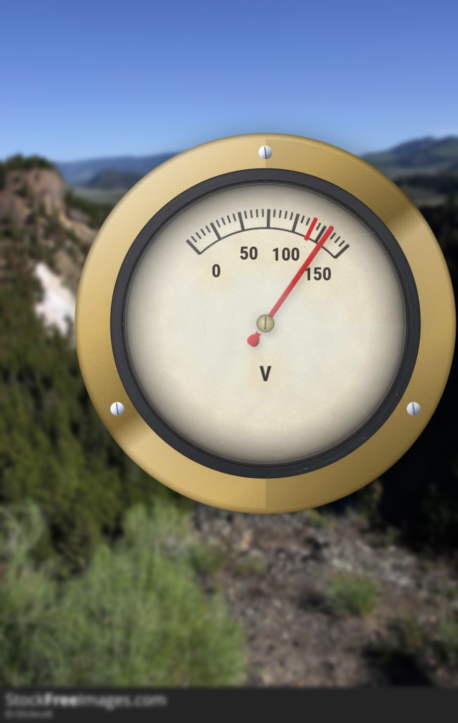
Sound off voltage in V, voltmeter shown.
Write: 130 V
